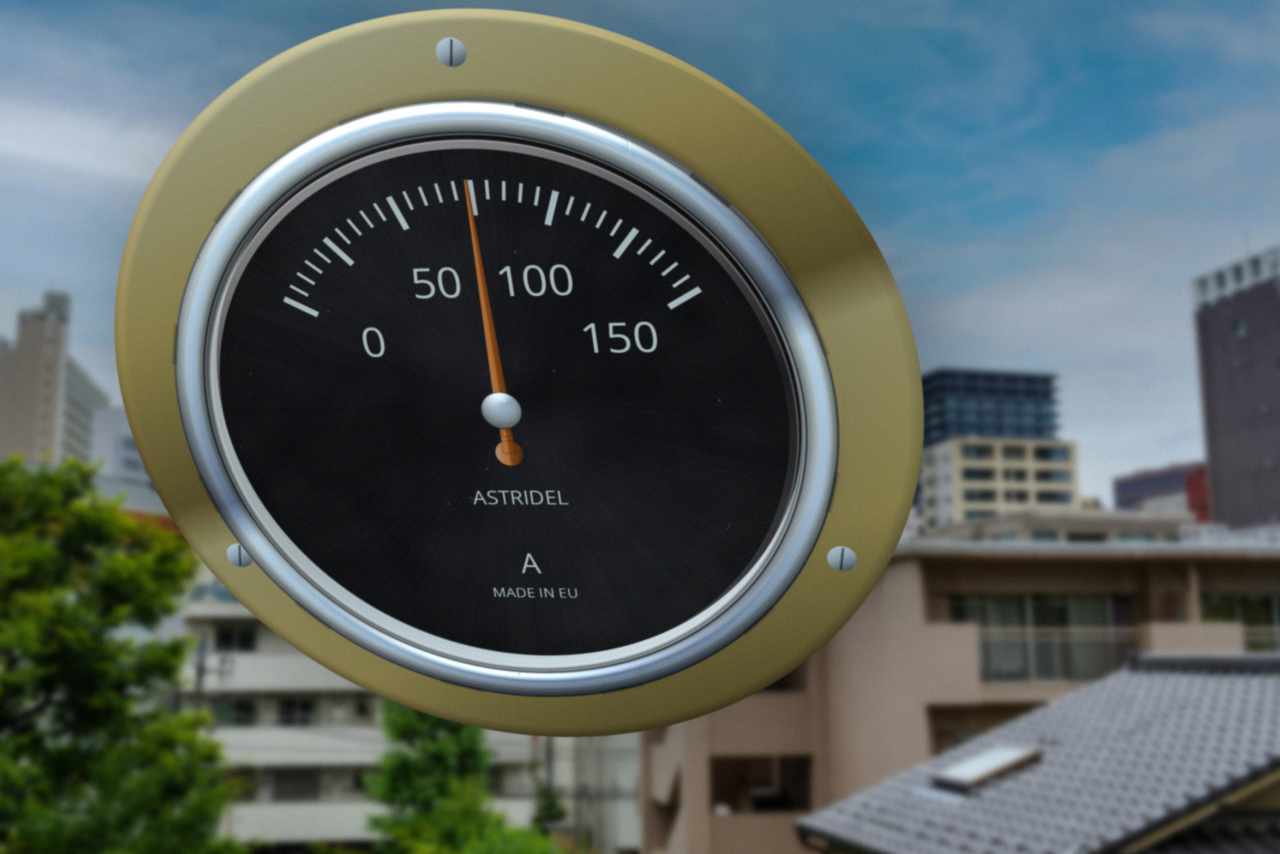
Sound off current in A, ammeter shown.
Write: 75 A
